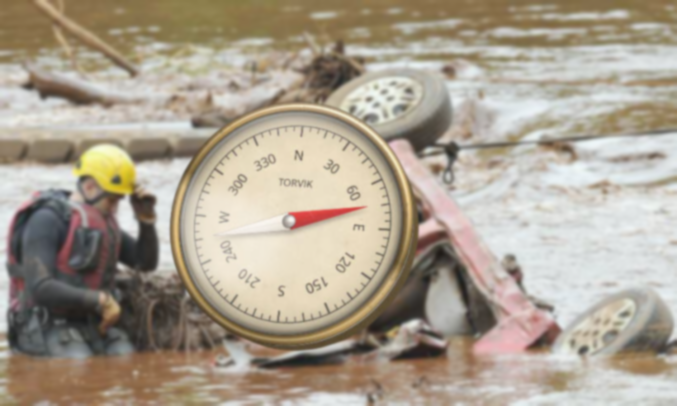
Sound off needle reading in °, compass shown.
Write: 75 °
